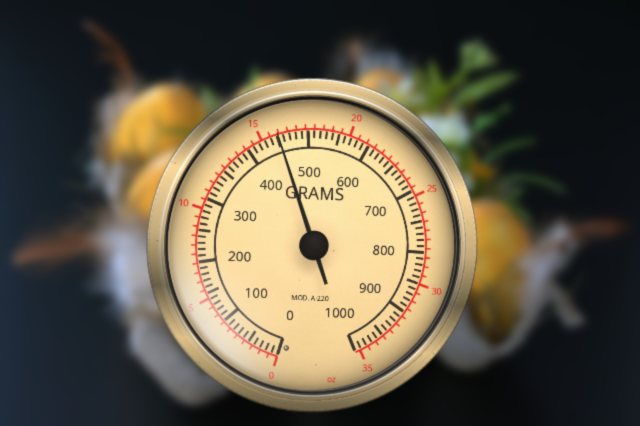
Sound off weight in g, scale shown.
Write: 450 g
